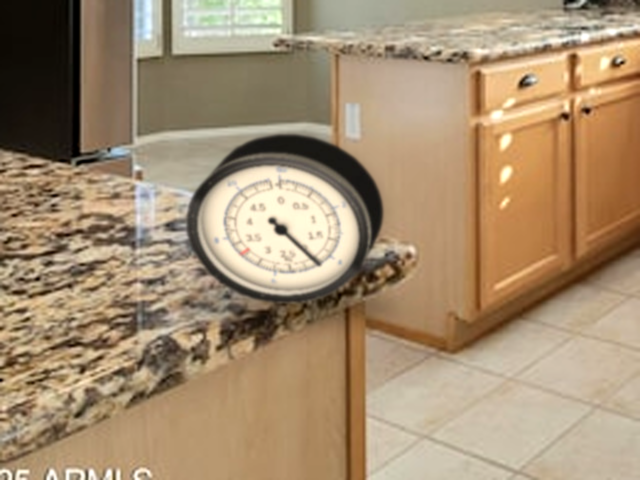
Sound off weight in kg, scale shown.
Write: 2 kg
